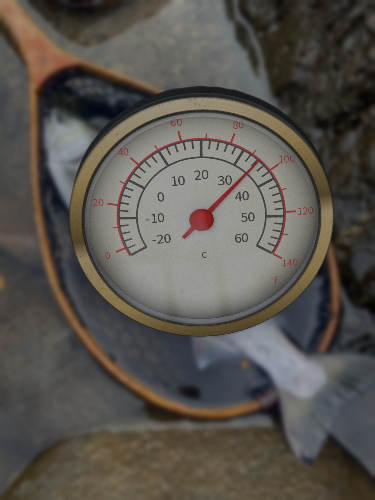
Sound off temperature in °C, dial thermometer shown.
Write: 34 °C
